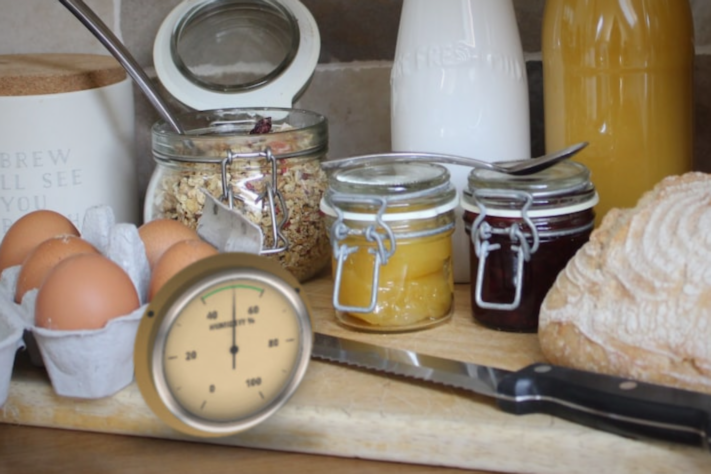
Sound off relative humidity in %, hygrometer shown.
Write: 50 %
